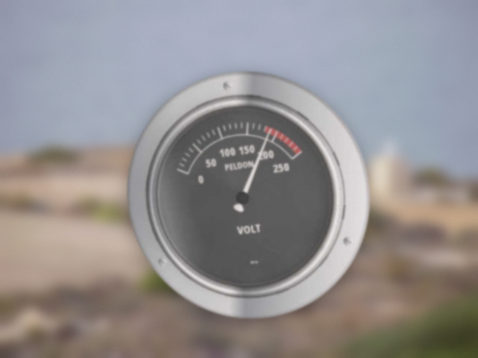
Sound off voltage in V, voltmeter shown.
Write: 190 V
